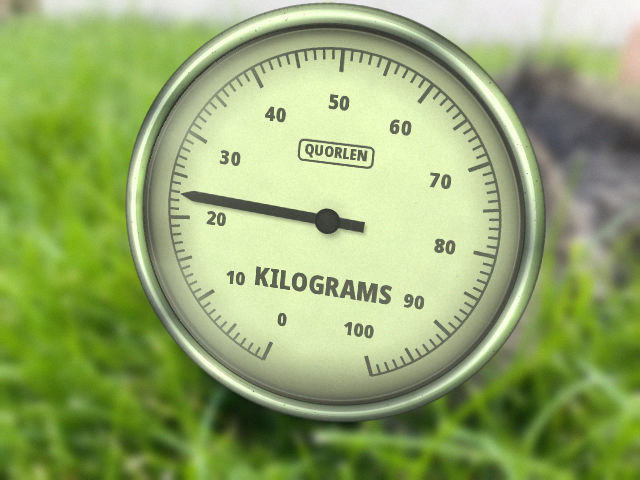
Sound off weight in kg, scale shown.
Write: 23 kg
